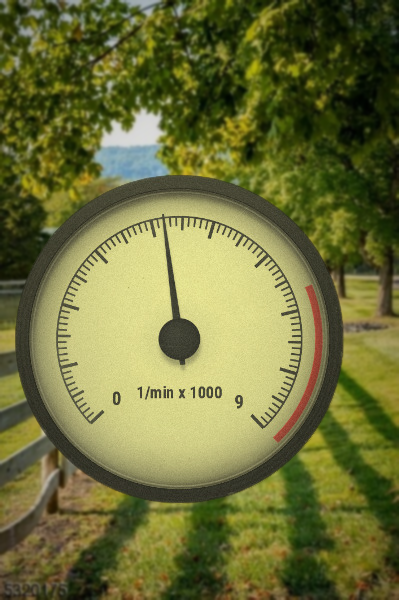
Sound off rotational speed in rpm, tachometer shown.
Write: 4200 rpm
